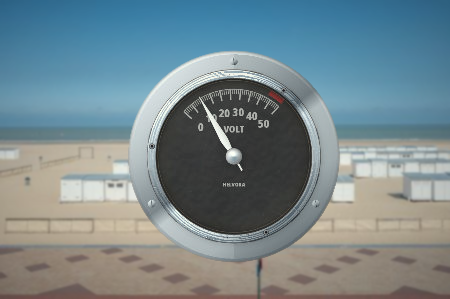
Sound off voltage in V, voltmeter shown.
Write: 10 V
